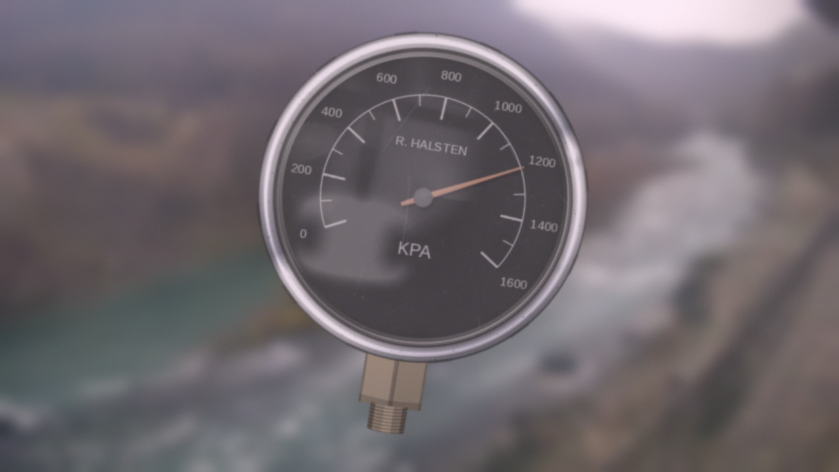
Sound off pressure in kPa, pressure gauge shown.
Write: 1200 kPa
